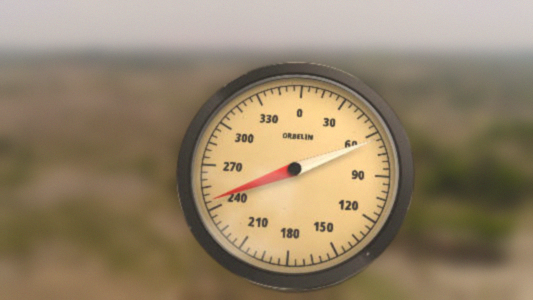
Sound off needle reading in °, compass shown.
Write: 245 °
